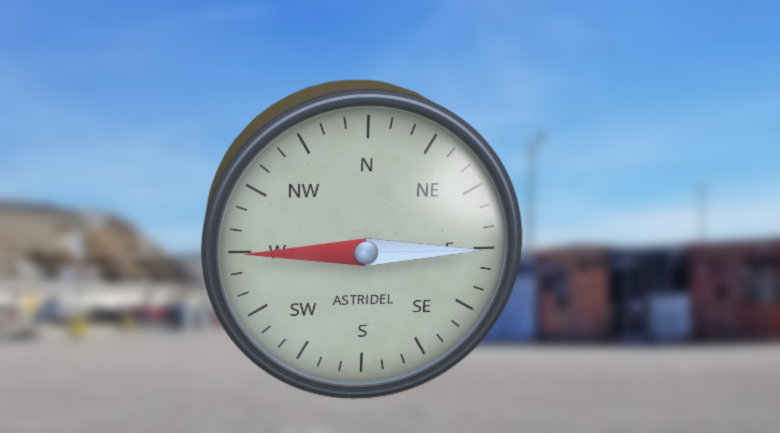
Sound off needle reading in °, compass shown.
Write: 270 °
